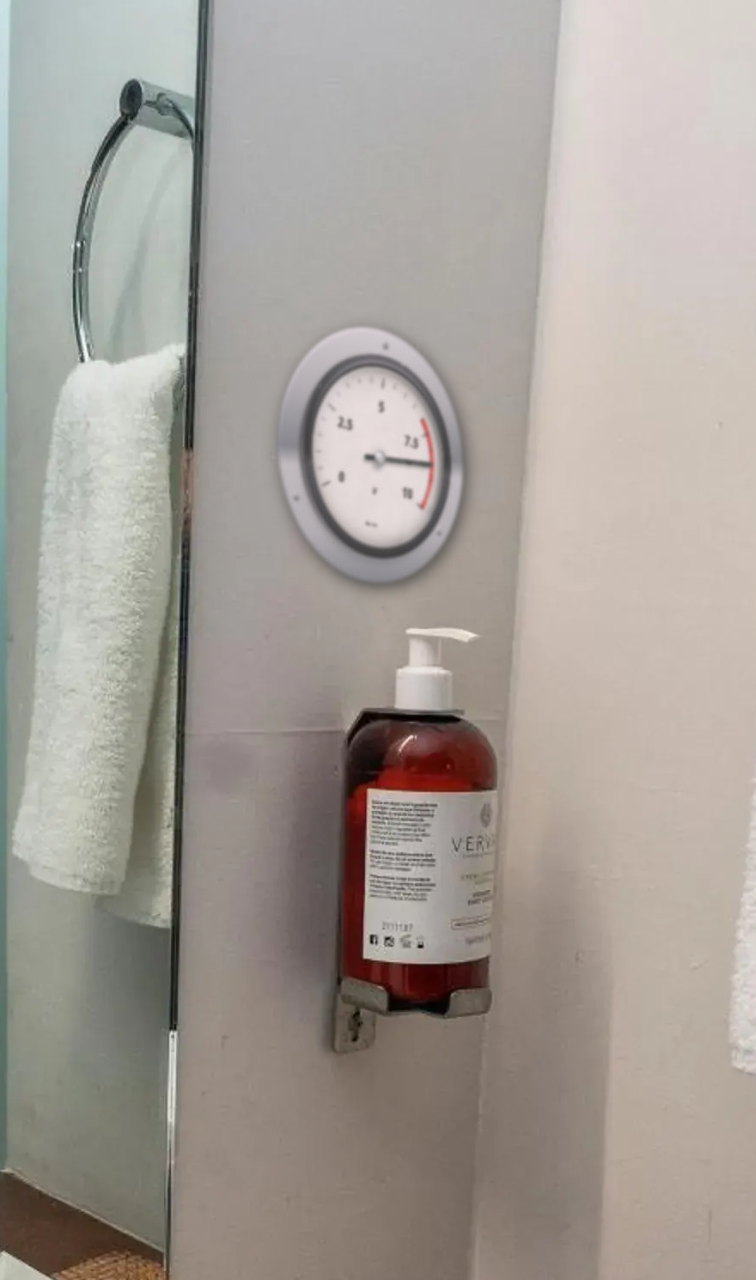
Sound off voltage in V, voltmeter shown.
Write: 8.5 V
